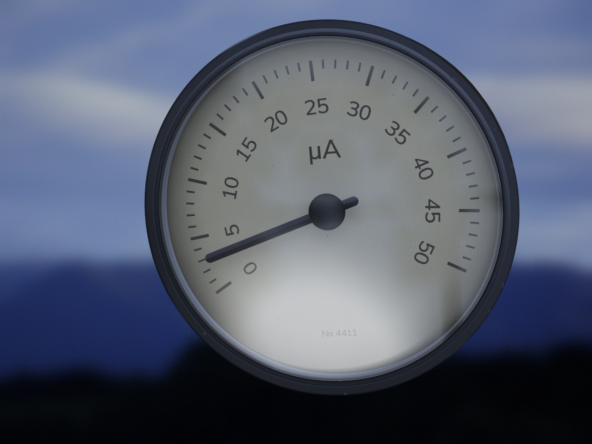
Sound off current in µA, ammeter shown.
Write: 3 µA
